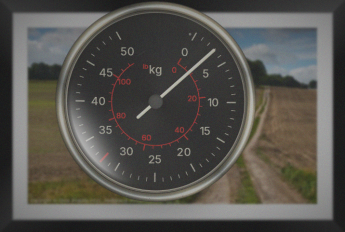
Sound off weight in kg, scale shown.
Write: 3 kg
